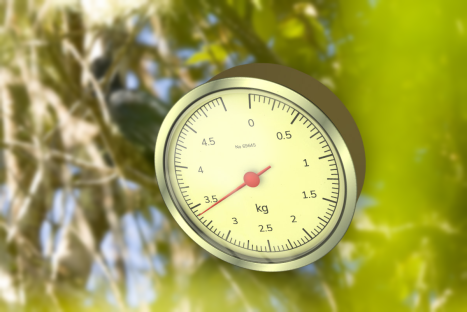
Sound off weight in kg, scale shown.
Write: 3.4 kg
